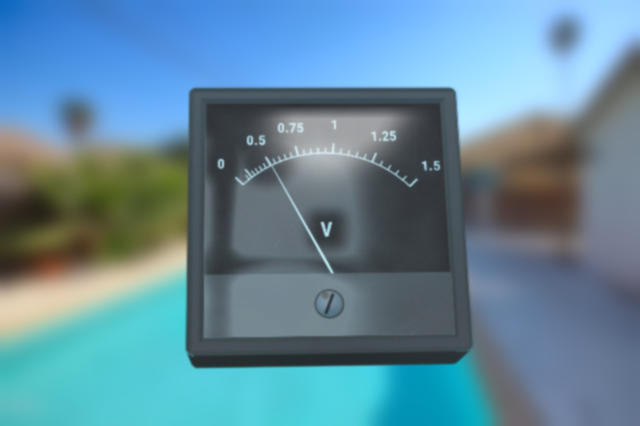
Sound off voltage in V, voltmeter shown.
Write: 0.5 V
